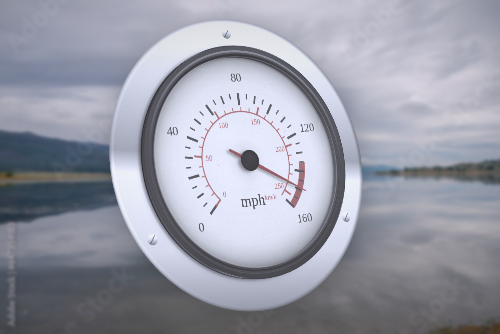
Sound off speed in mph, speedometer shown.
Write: 150 mph
